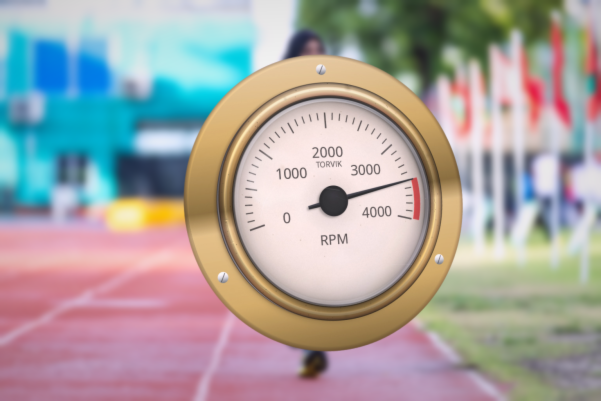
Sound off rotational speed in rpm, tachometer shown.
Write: 3500 rpm
